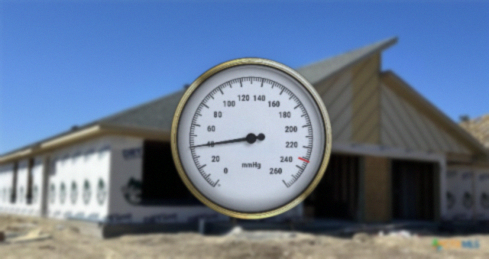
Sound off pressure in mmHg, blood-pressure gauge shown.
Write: 40 mmHg
